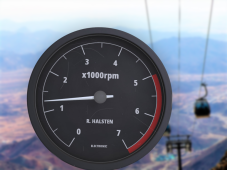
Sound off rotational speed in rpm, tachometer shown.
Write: 1250 rpm
